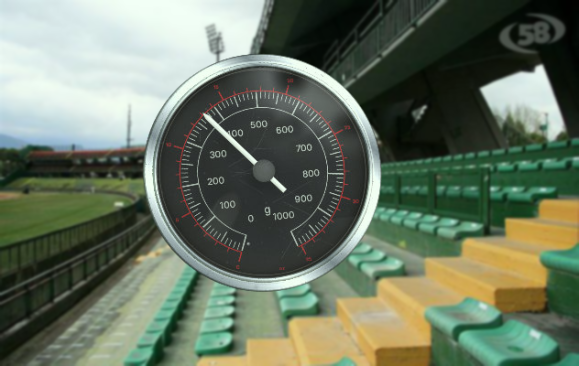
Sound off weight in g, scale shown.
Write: 370 g
